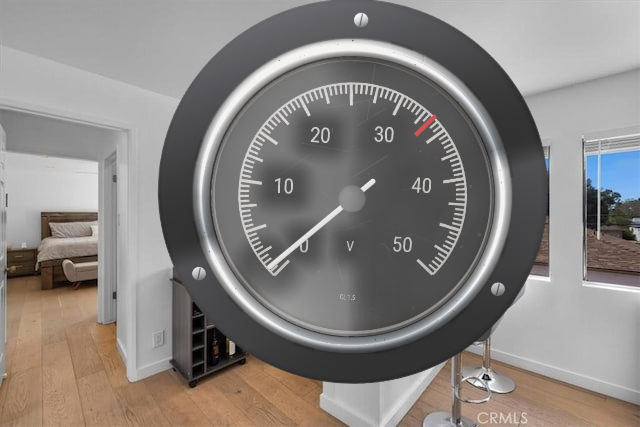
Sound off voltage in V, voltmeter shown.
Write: 1 V
